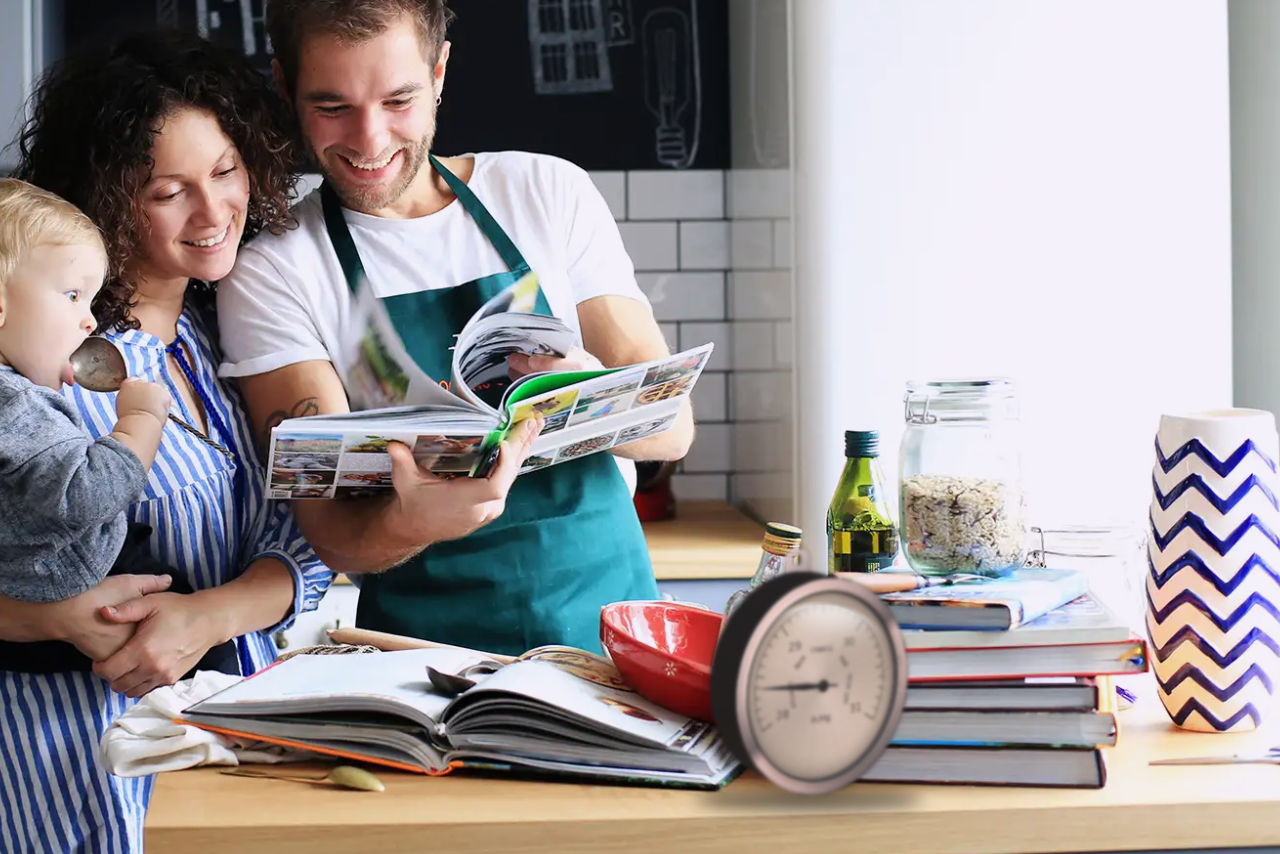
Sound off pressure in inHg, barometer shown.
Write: 28.4 inHg
